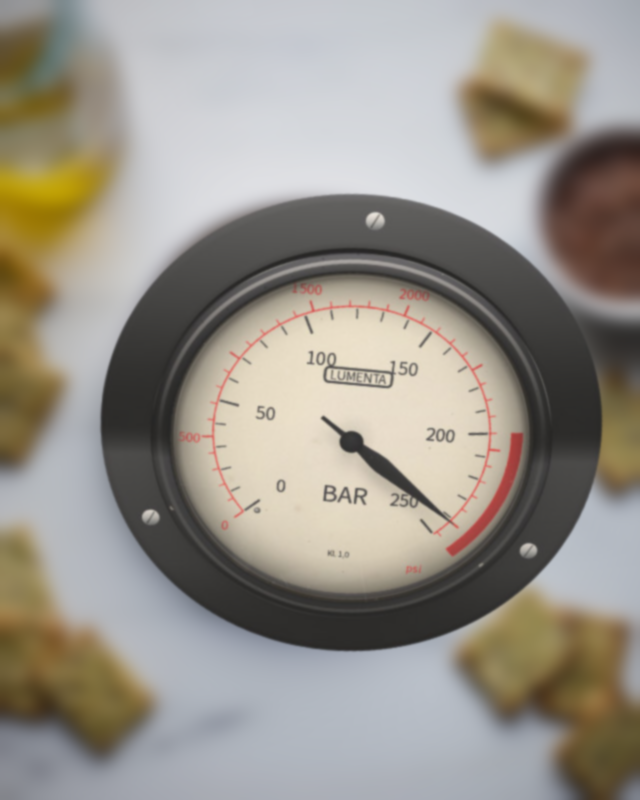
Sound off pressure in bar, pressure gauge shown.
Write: 240 bar
